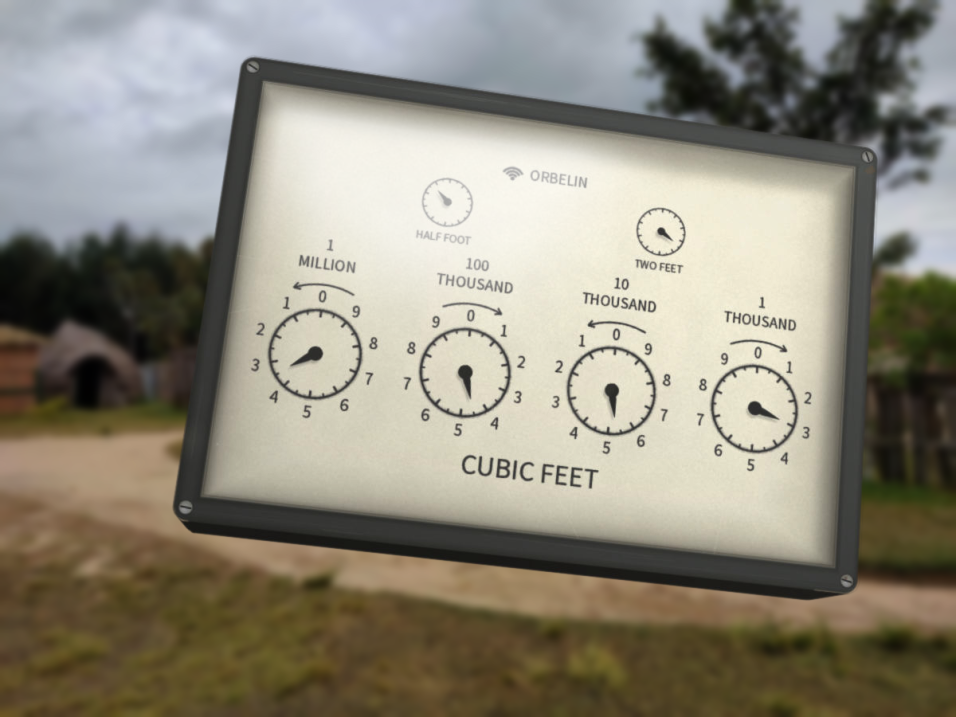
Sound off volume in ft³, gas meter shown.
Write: 345300 ft³
